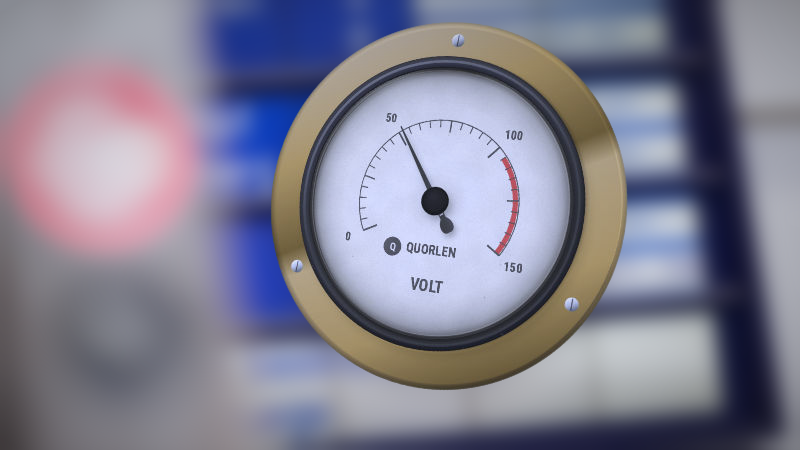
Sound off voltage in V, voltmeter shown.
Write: 52.5 V
